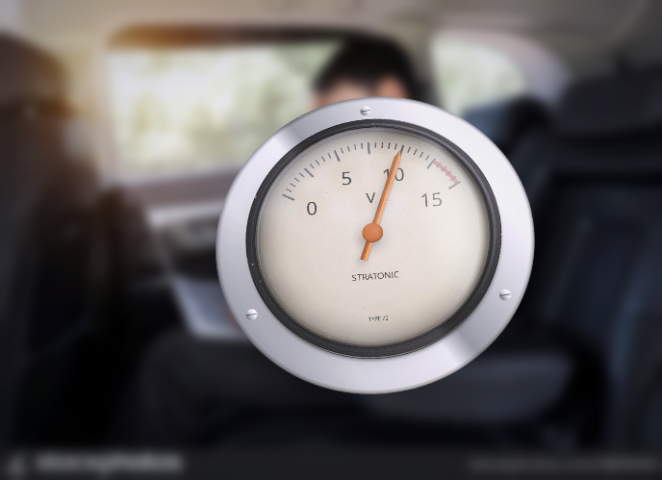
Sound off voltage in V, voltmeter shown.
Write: 10 V
